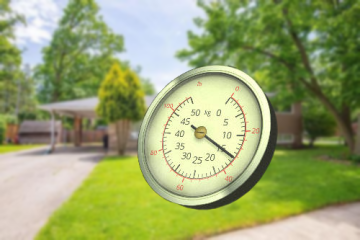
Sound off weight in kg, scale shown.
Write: 15 kg
